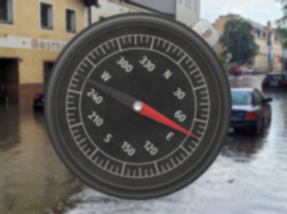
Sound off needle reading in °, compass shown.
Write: 75 °
